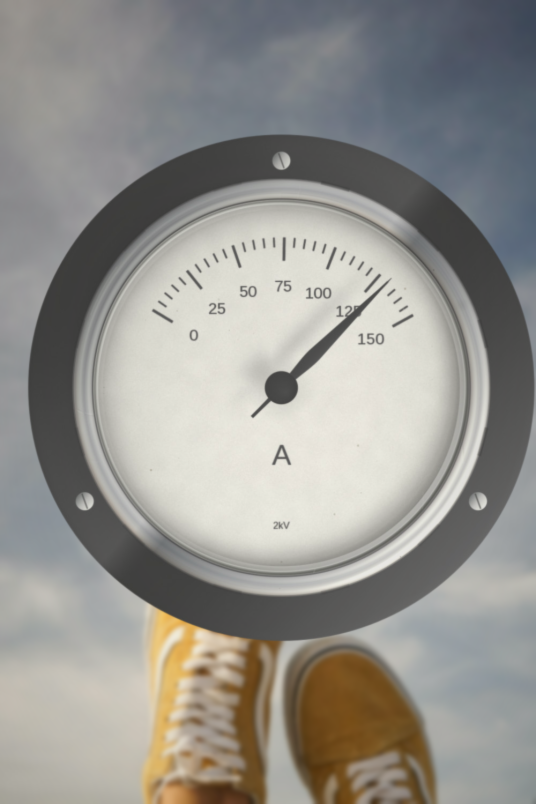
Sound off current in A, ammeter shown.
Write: 130 A
